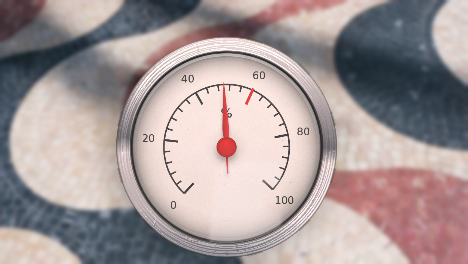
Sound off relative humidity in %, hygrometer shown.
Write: 50 %
